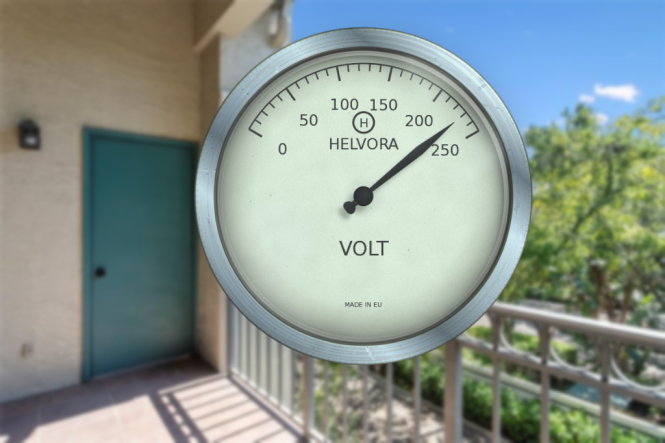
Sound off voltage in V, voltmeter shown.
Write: 230 V
